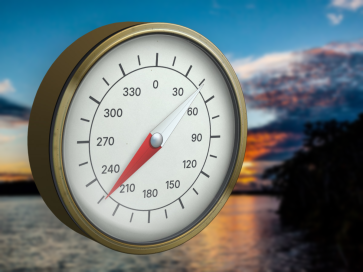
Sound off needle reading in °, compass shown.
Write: 225 °
